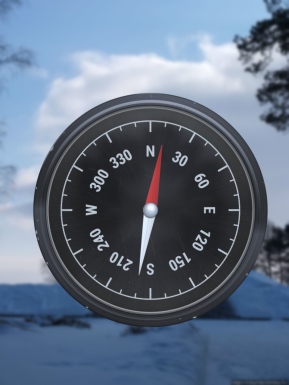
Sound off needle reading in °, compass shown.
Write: 10 °
